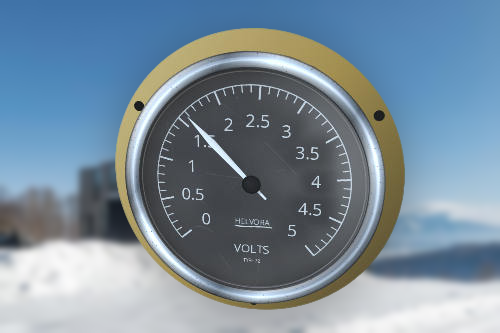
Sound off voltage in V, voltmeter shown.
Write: 1.6 V
